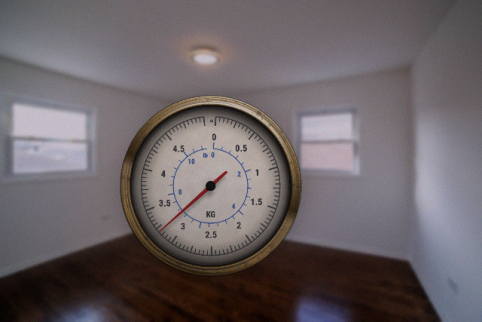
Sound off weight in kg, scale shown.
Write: 3.2 kg
